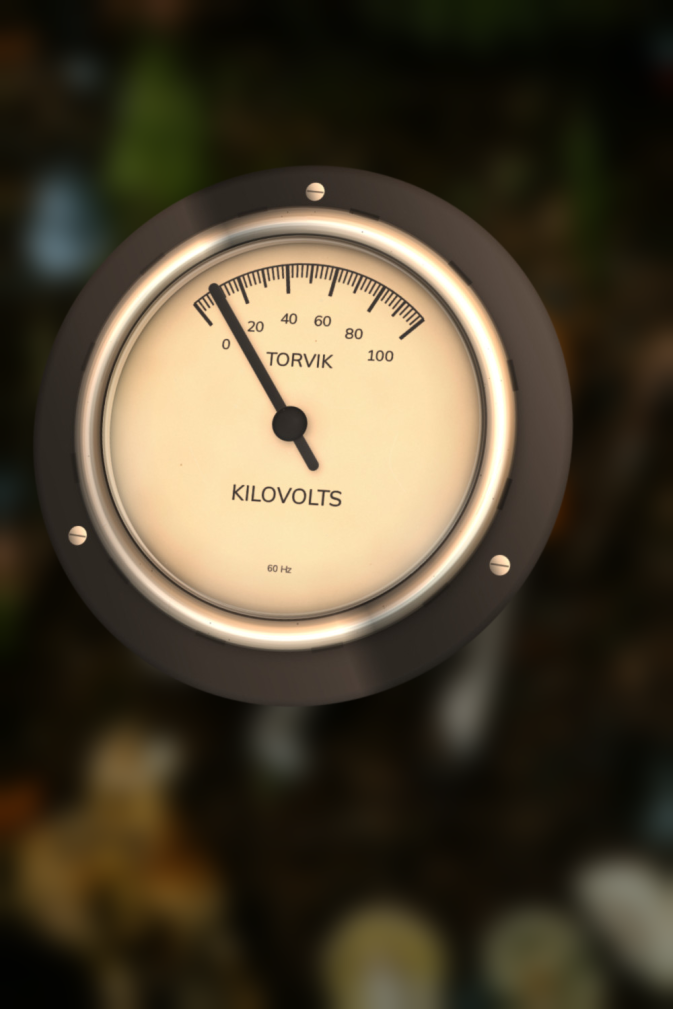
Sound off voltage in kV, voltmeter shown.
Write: 10 kV
